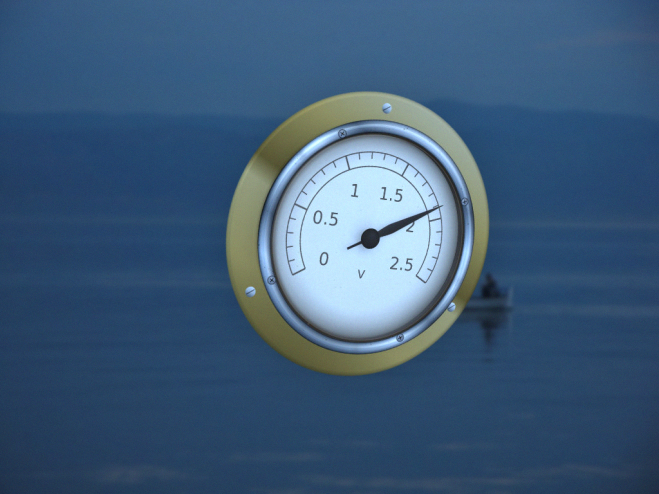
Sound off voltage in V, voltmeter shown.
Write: 1.9 V
